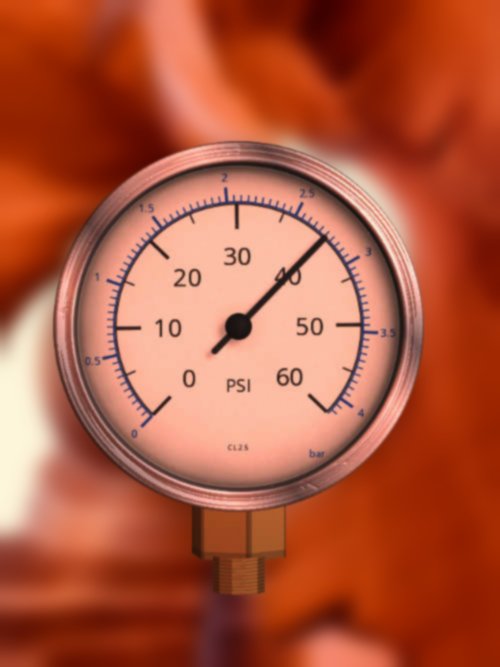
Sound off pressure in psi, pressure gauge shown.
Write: 40 psi
